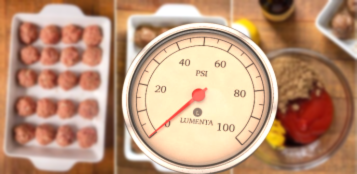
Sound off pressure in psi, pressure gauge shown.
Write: 0 psi
